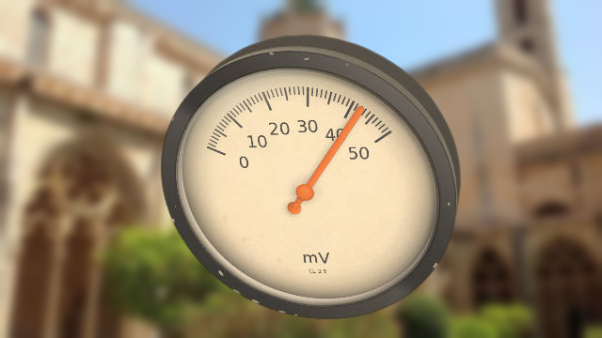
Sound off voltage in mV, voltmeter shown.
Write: 42 mV
